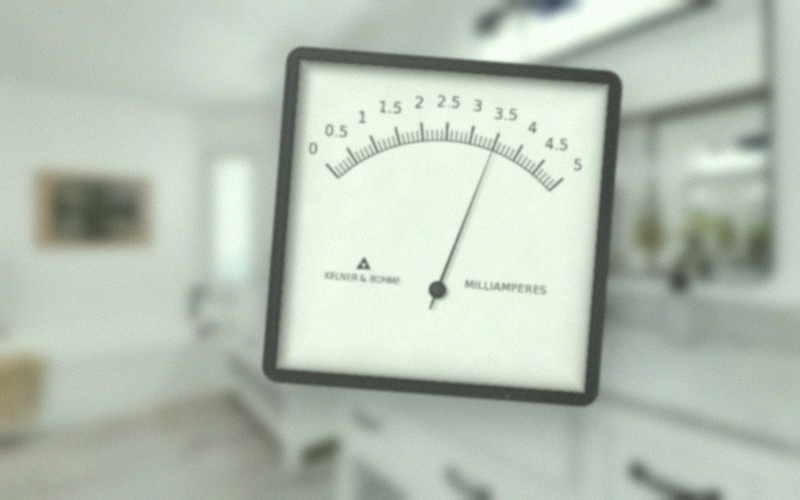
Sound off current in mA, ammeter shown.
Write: 3.5 mA
